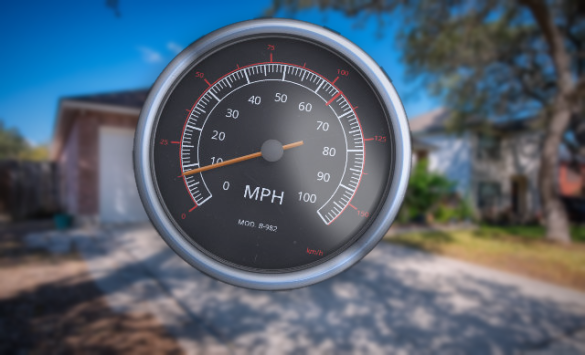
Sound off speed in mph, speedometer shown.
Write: 8 mph
